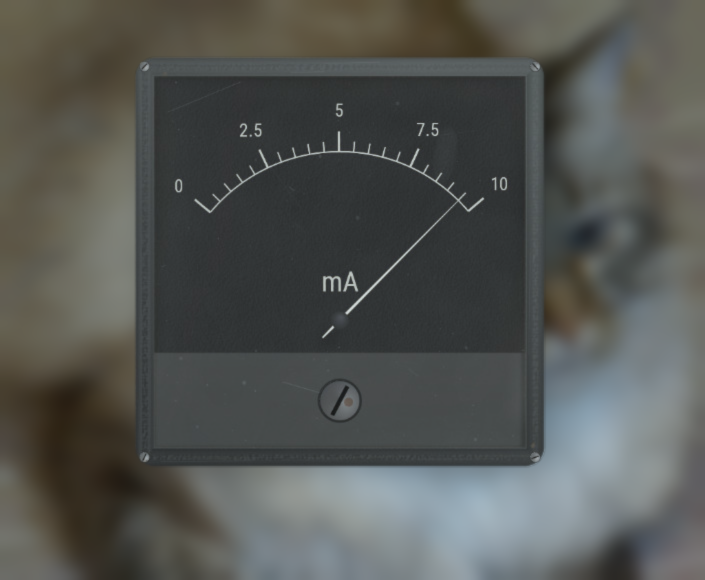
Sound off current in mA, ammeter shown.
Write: 9.5 mA
